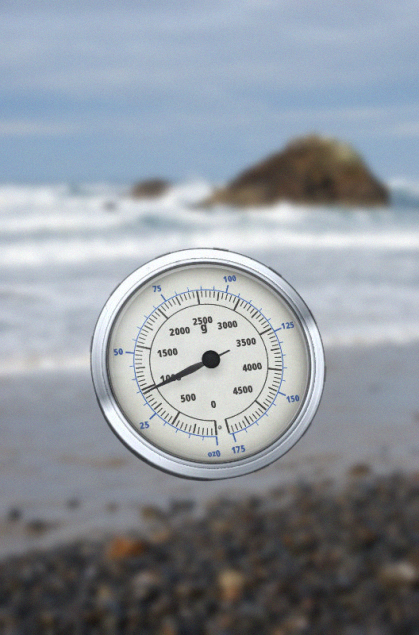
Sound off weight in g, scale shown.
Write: 950 g
